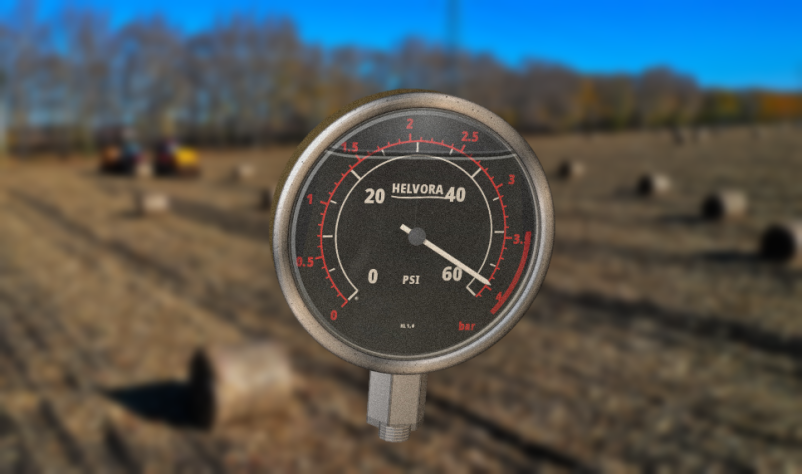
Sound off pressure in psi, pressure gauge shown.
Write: 57.5 psi
